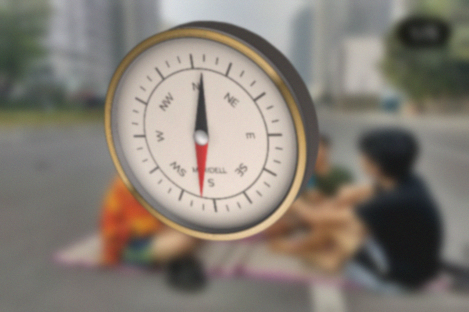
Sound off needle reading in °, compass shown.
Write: 190 °
